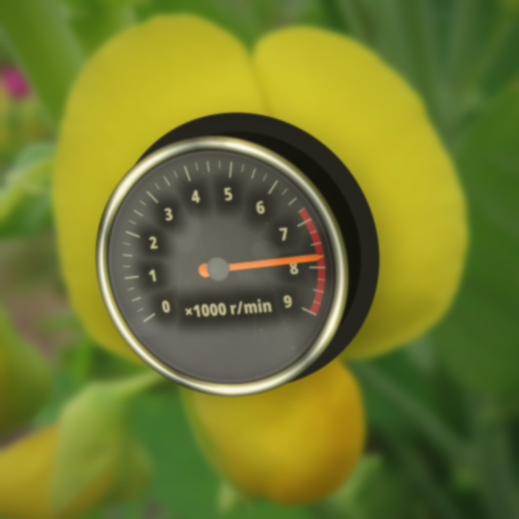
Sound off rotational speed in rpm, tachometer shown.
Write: 7750 rpm
